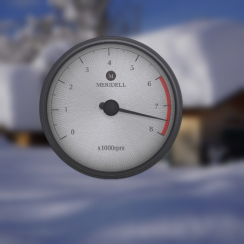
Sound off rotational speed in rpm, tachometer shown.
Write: 7500 rpm
